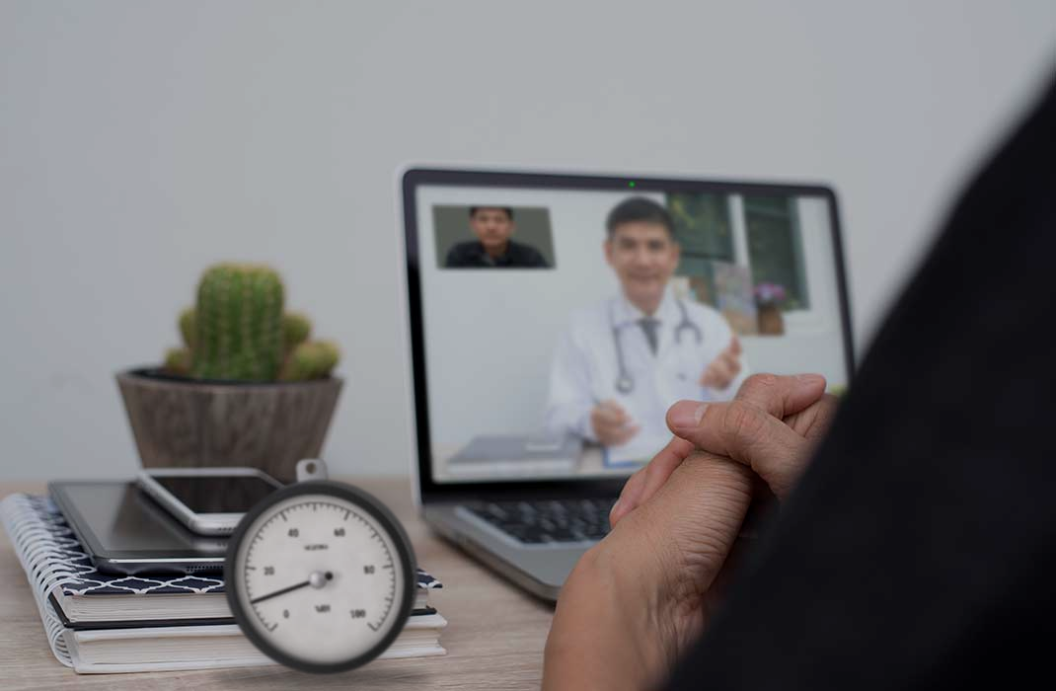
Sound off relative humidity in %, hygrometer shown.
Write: 10 %
